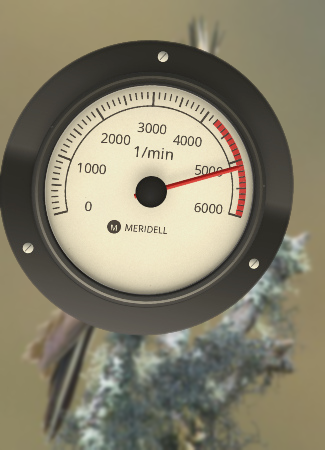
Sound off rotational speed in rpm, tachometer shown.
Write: 5100 rpm
